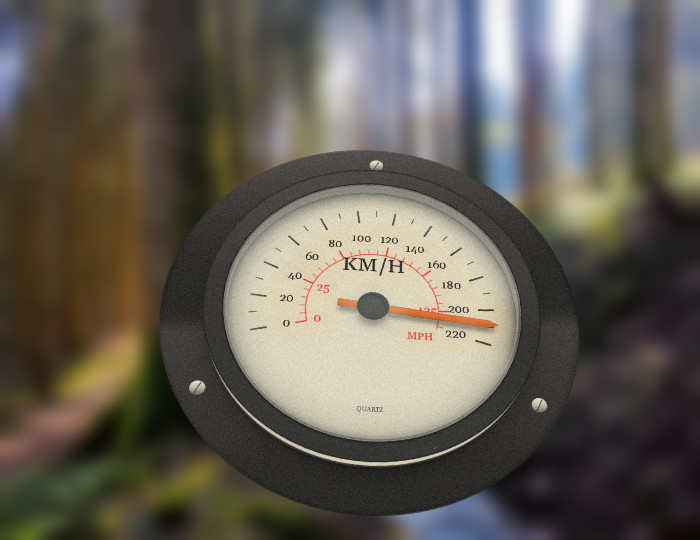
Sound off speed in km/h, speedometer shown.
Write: 210 km/h
